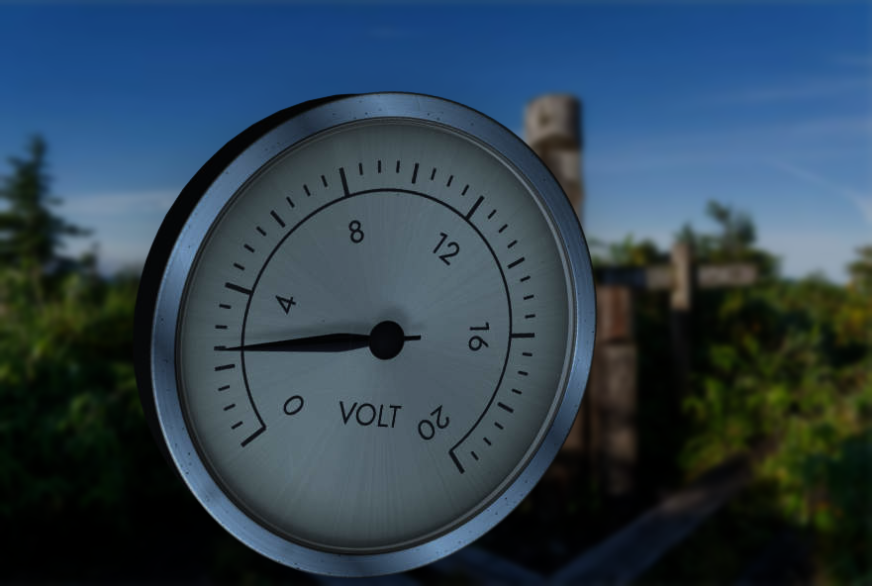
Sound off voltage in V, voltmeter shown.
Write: 2.5 V
